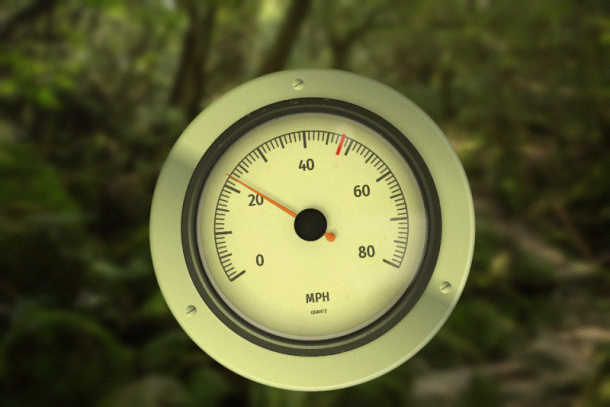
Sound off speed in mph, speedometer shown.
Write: 22 mph
